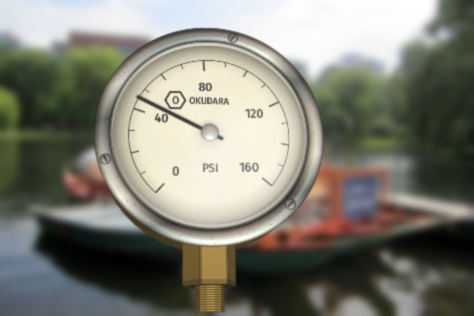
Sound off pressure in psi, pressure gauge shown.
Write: 45 psi
